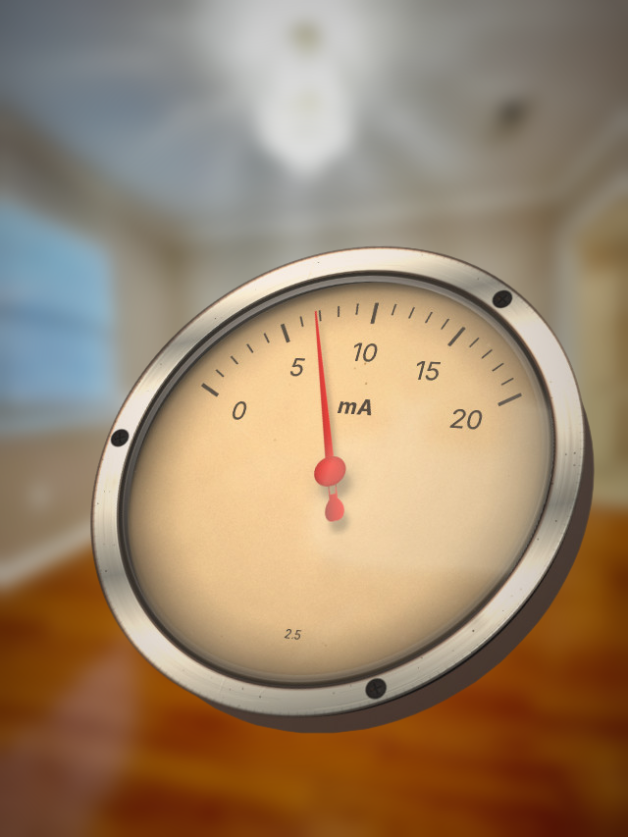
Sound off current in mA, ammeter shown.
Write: 7 mA
